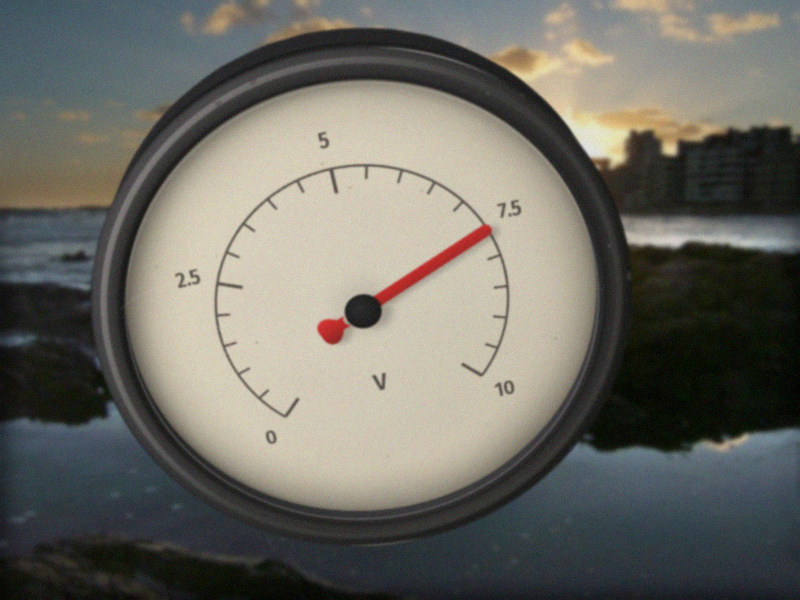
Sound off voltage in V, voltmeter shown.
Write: 7.5 V
